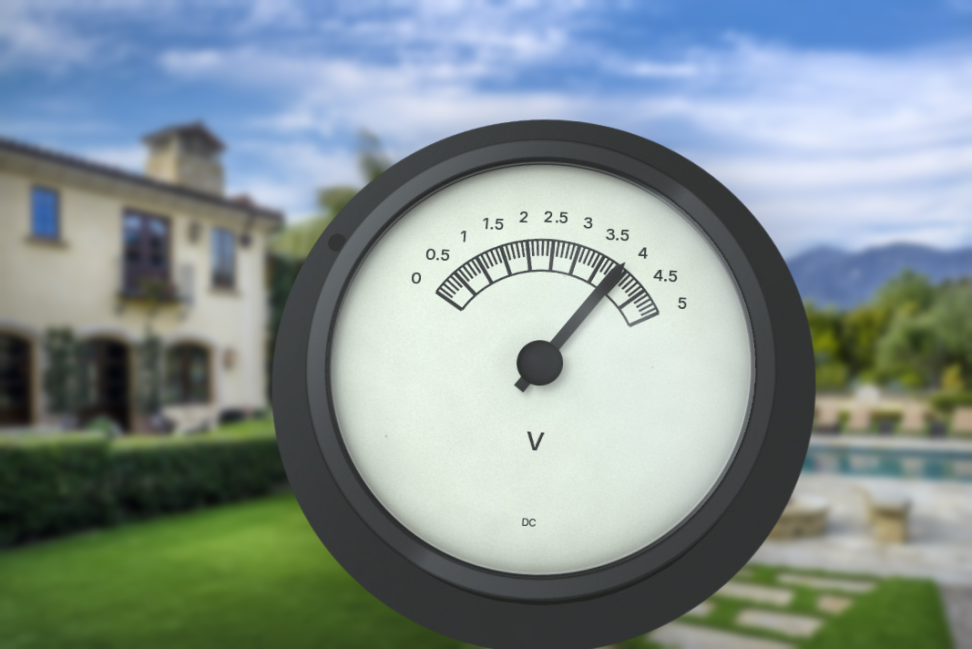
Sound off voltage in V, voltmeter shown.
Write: 3.9 V
